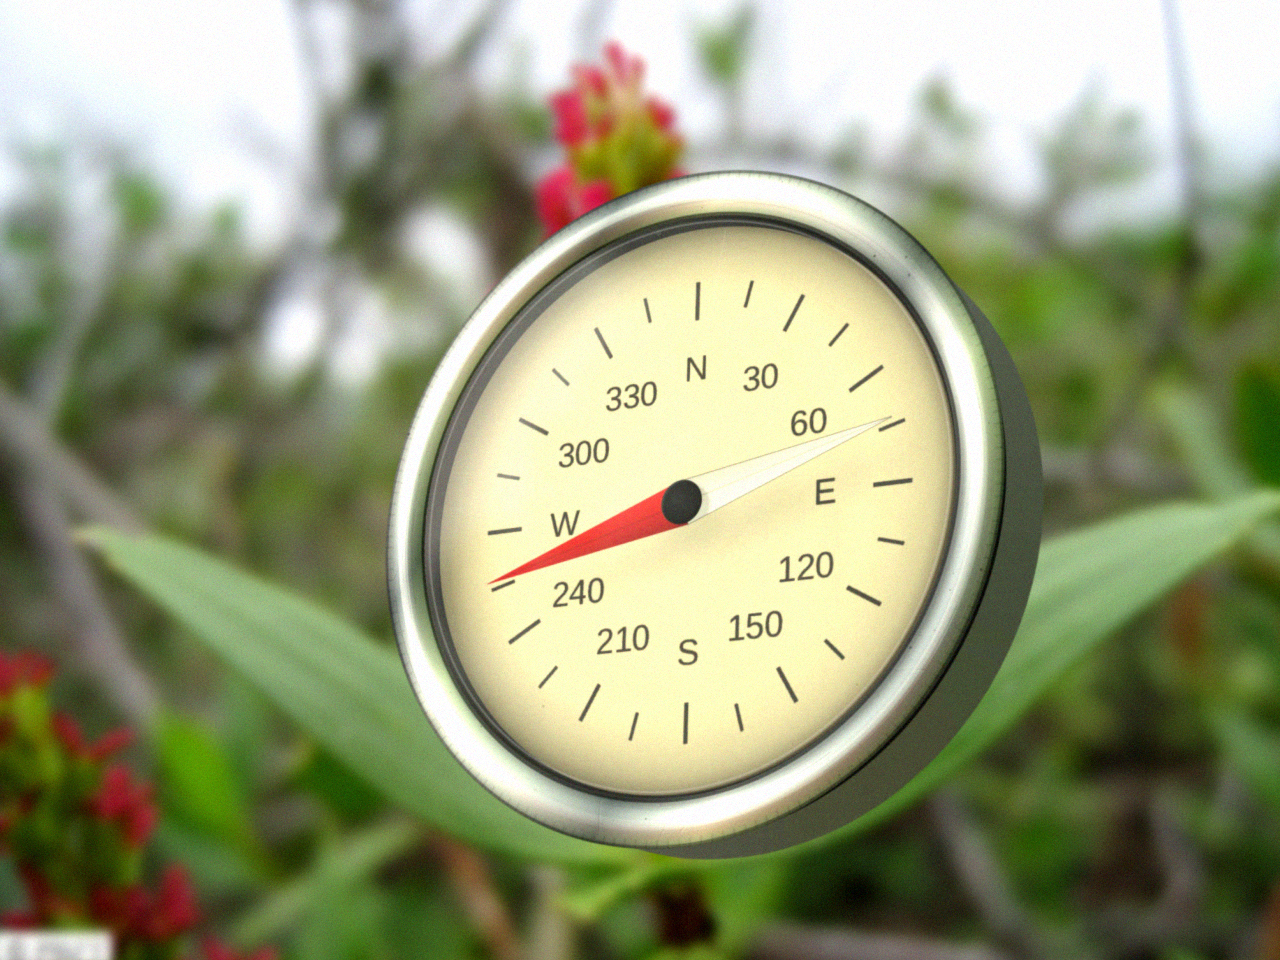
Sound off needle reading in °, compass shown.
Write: 255 °
